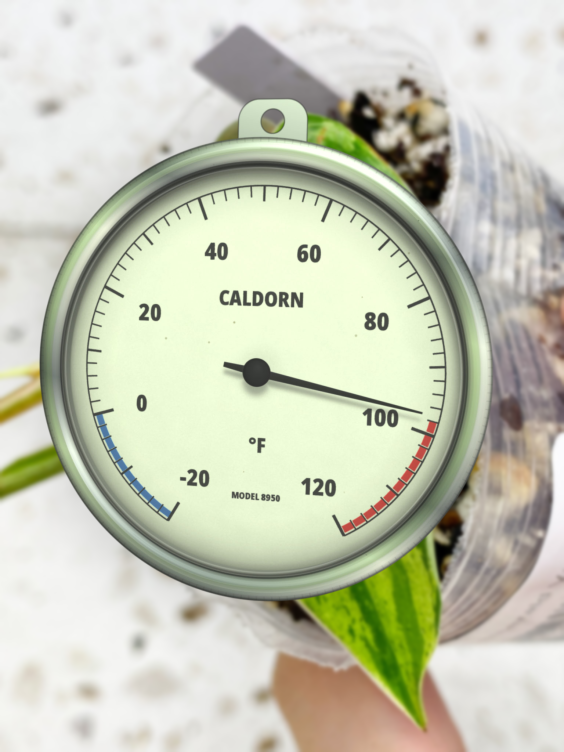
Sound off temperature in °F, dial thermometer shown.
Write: 97 °F
